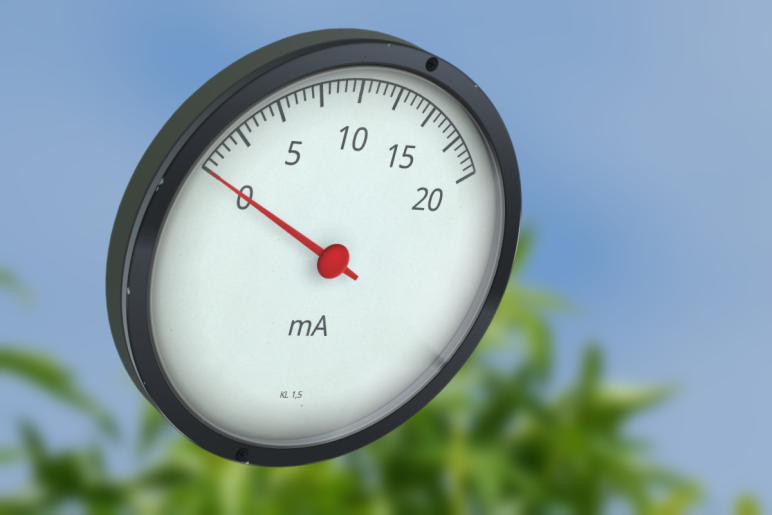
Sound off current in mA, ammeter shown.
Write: 0 mA
